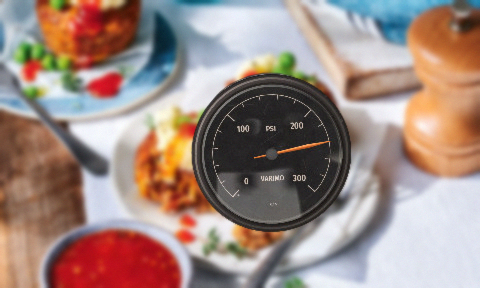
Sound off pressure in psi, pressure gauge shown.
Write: 240 psi
